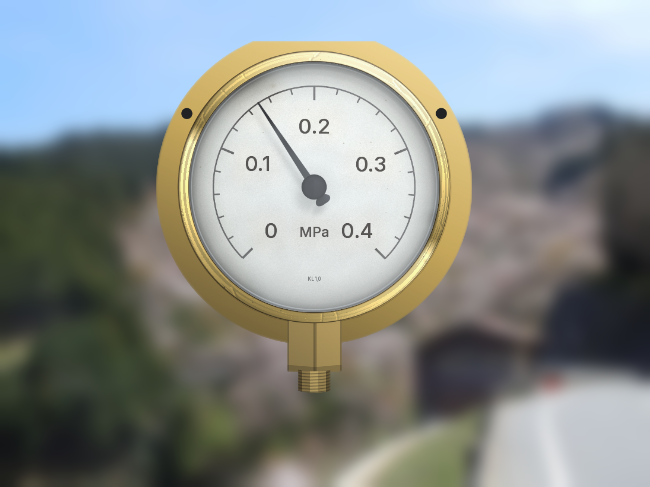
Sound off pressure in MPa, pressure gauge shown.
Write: 0.15 MPa
